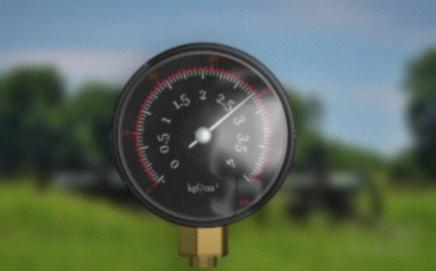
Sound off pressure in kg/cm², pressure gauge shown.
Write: 2.75 kg/cm²
